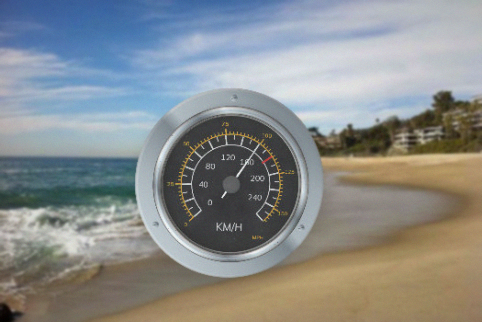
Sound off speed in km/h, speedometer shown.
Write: 160 km/h
